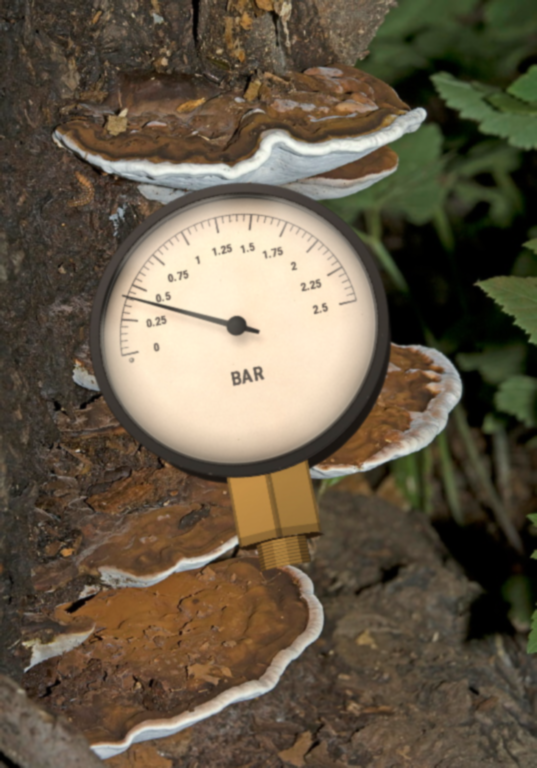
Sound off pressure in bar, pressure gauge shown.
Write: 0.4 bar
